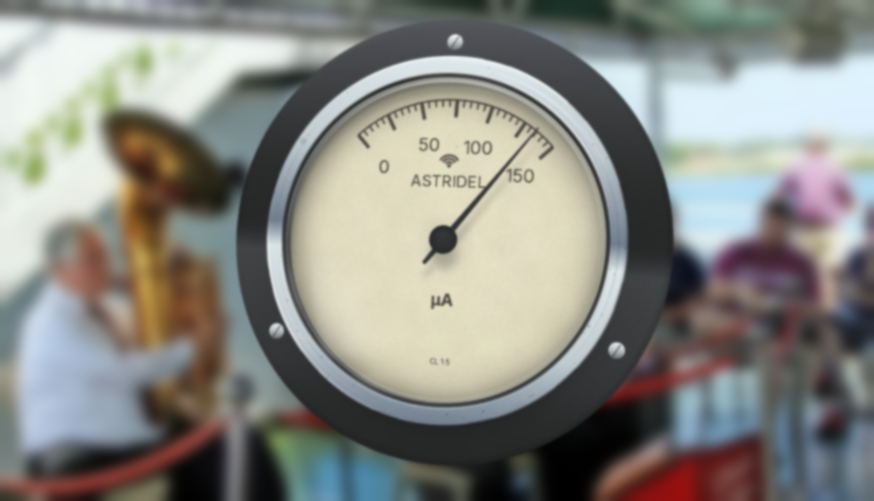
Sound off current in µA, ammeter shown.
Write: 135 µA
